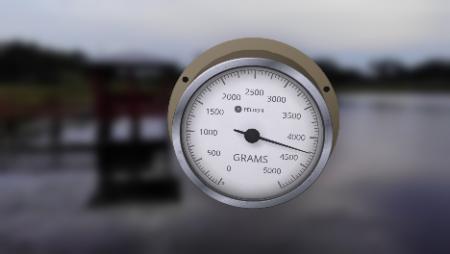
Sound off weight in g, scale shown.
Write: 4250 g
